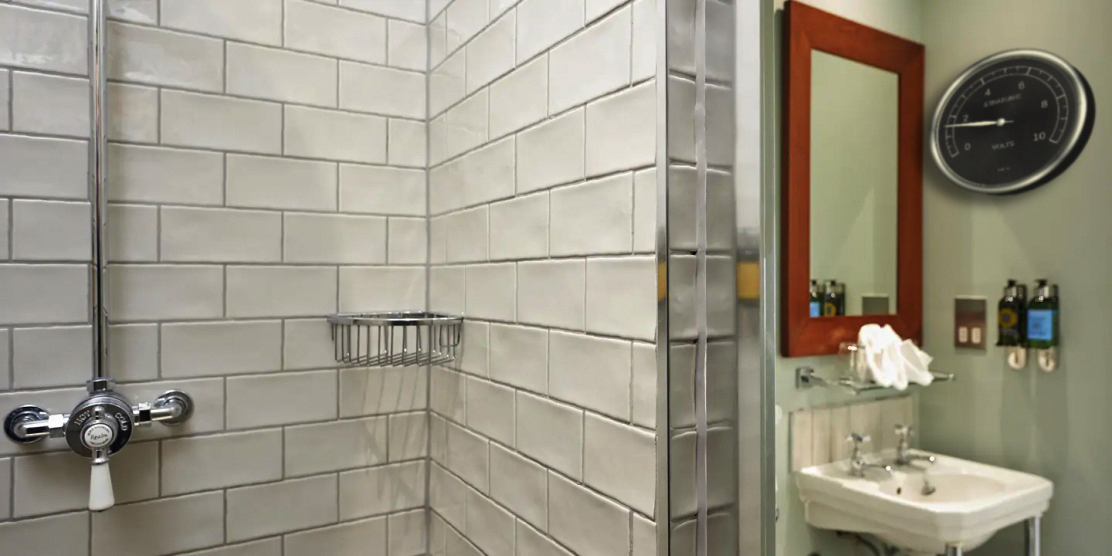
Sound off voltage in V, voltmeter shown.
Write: 1.5 V
